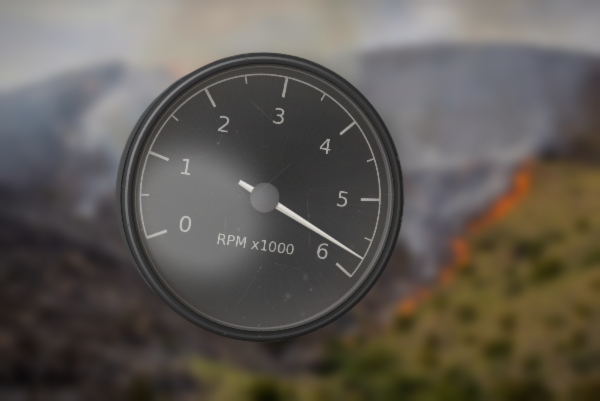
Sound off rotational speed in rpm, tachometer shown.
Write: 5750 rpm
